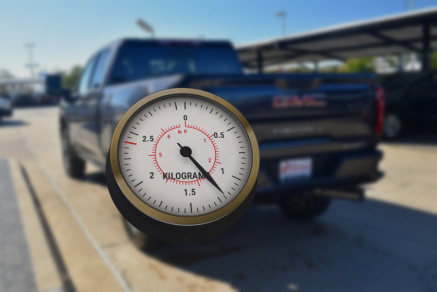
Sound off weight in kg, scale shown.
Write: 1.2 kg
